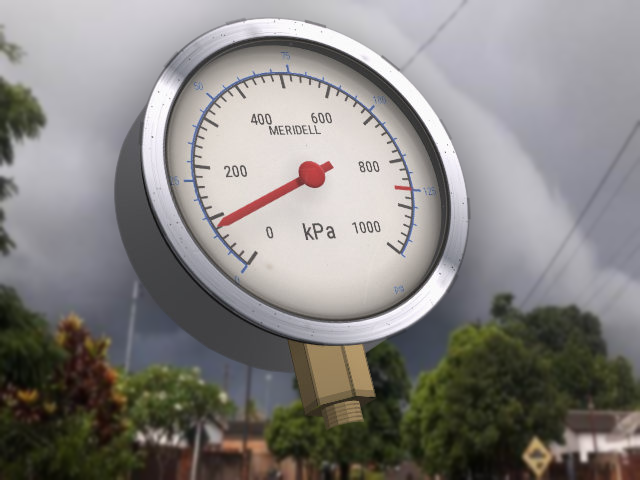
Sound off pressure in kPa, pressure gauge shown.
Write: 80 kPa
